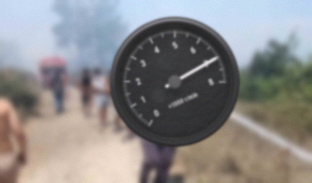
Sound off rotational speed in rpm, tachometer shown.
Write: 7000 rpm
